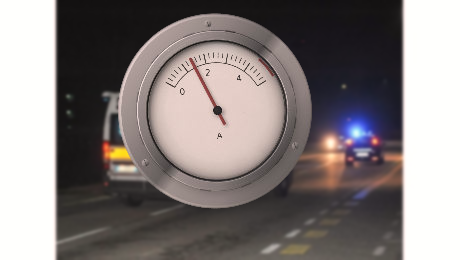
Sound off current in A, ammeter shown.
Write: 1.4 A
